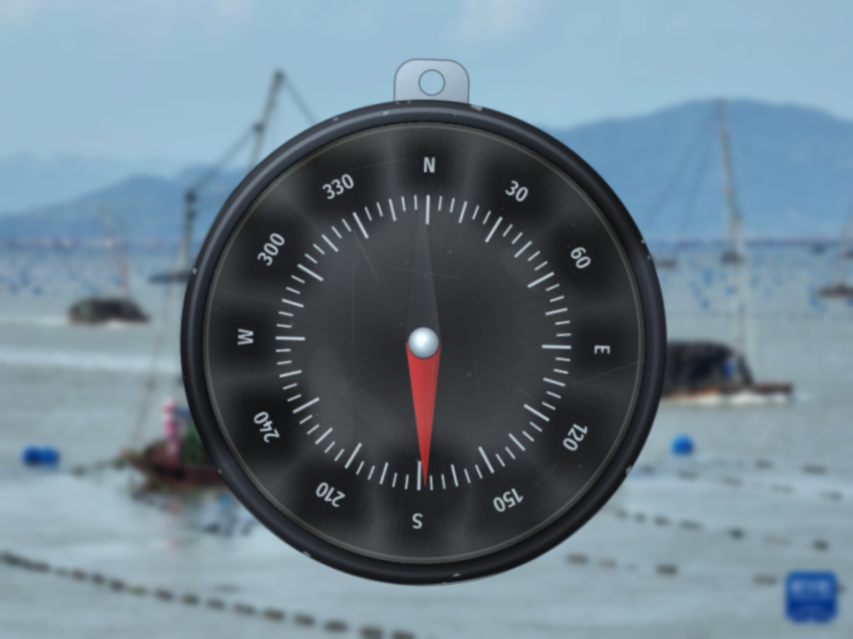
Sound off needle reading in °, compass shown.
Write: 177.5 °
